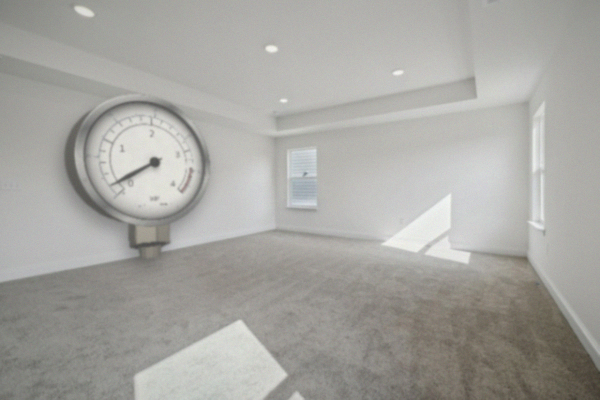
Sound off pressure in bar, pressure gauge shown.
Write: 0.2 bar
